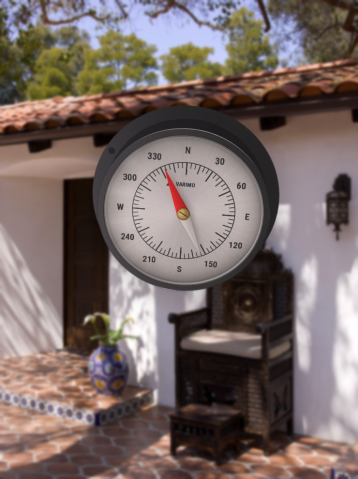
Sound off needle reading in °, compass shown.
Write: 335 °
